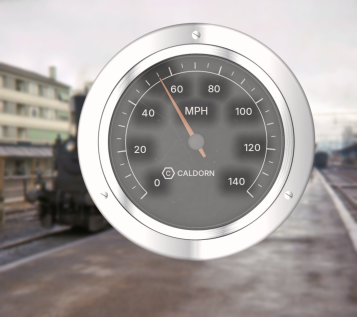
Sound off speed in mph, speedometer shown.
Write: 55 mph
